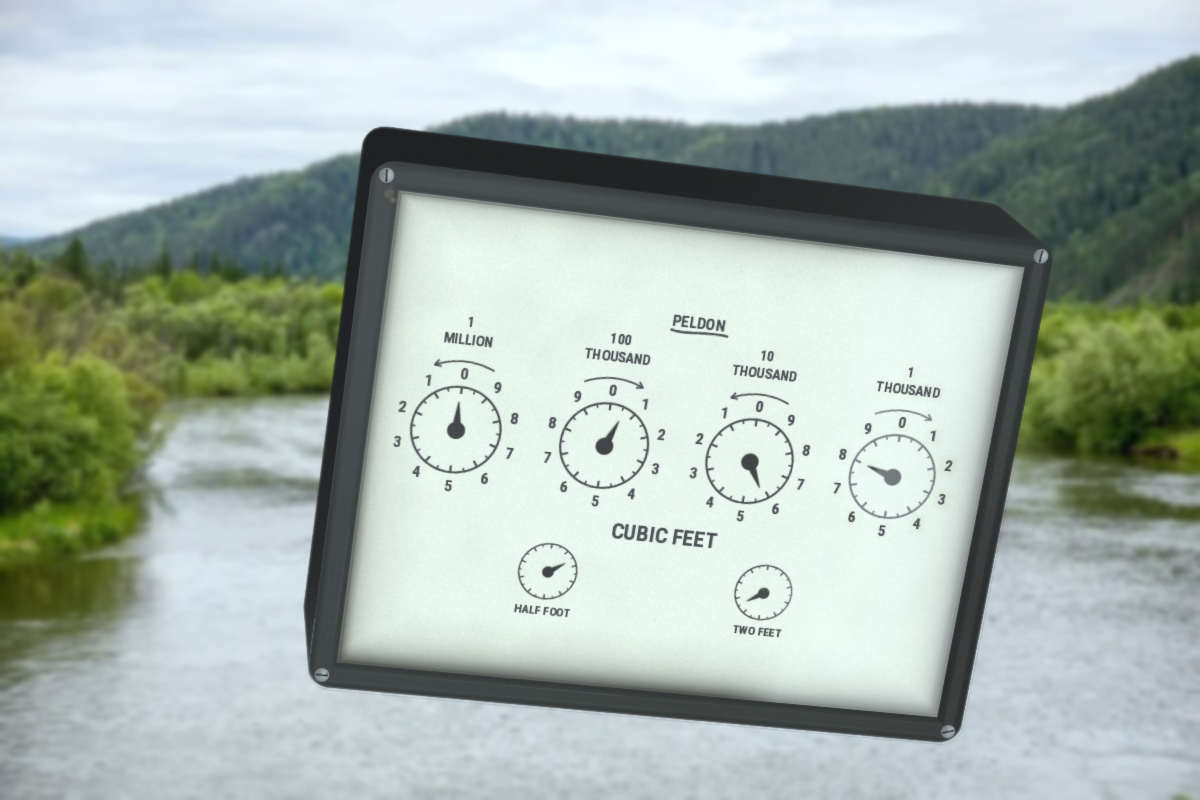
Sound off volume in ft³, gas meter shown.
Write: 5800 ft³
